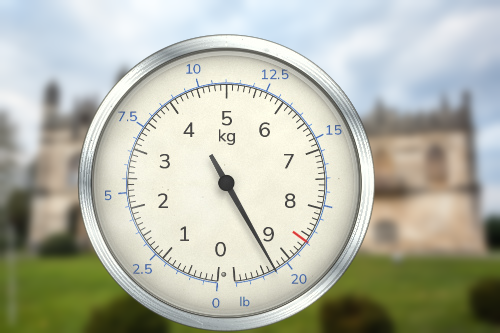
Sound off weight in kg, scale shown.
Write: 9.3 kg
